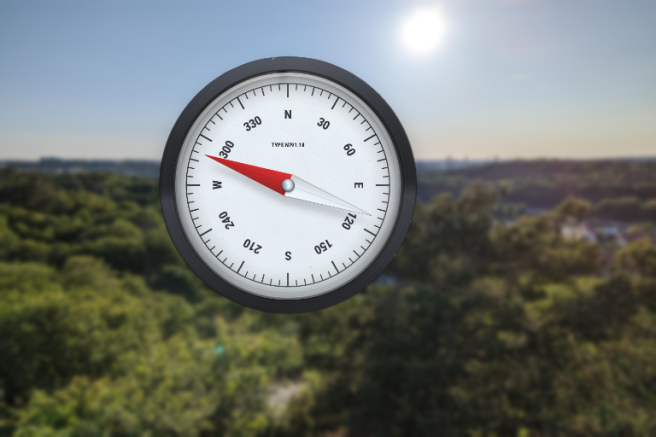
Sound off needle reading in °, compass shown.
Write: 290 °
